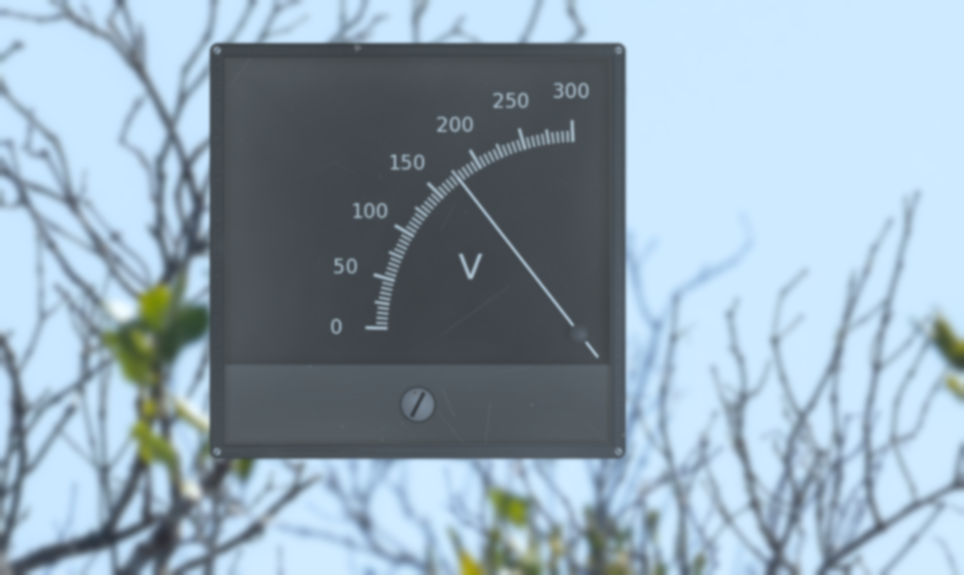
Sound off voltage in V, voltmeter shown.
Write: 175 V
